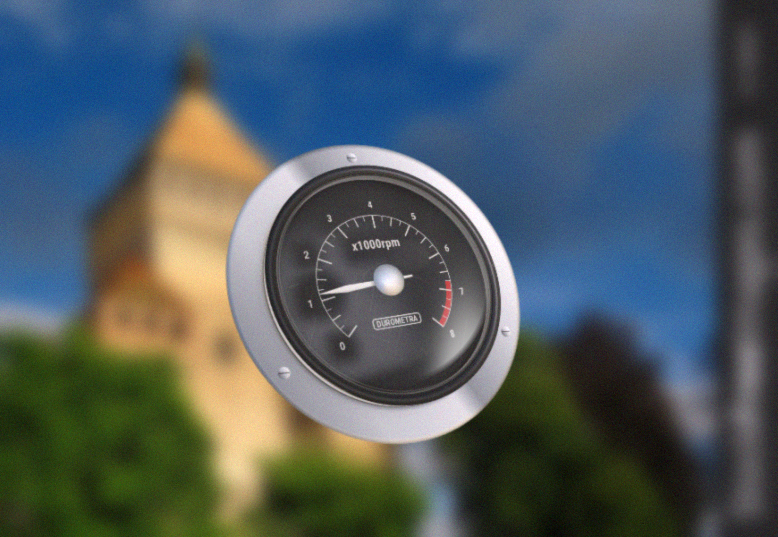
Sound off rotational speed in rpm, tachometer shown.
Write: 1125 rpm
